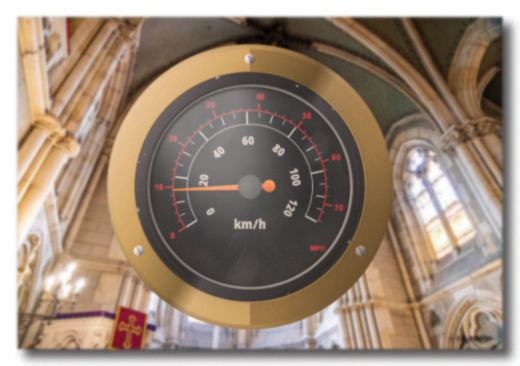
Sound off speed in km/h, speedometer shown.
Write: 15 km/h
